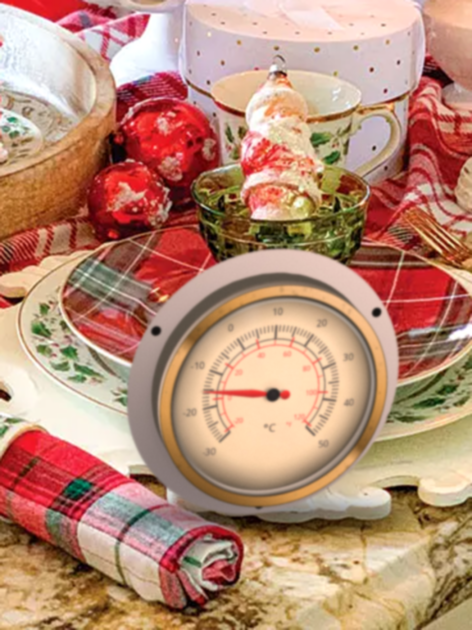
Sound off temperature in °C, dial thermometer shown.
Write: -15 °C
